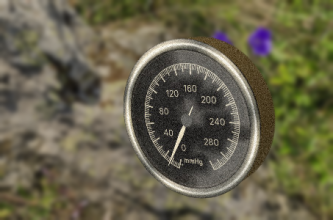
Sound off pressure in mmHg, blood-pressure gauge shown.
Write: 10 mmHg
